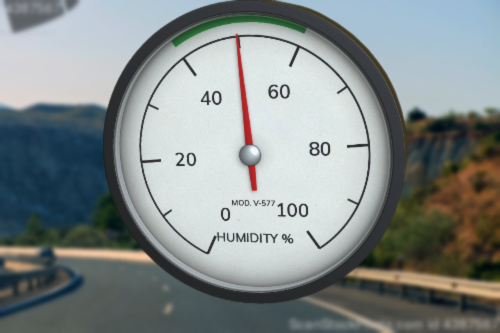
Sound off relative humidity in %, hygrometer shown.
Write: 50 %
